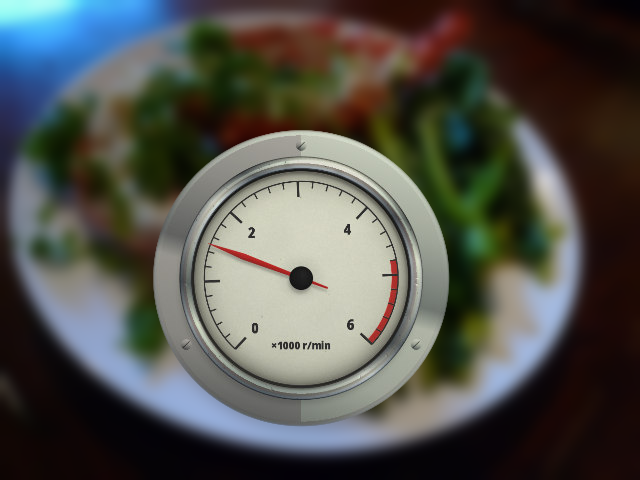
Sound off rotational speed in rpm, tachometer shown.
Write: 1500 rpm
